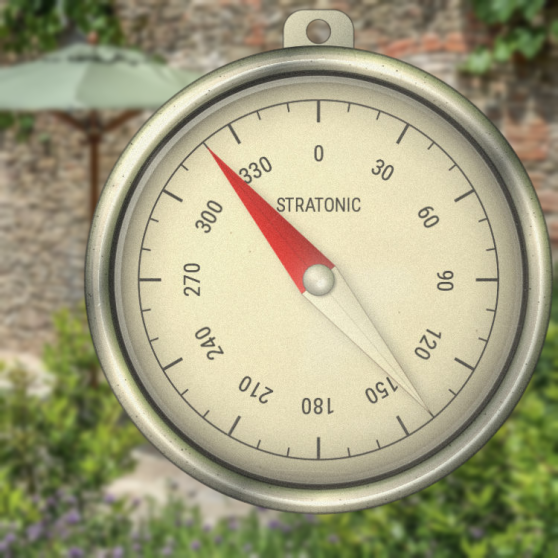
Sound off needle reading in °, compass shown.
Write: 320 °
